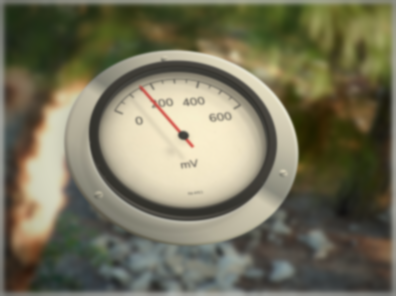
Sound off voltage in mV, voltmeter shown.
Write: 150 mV
